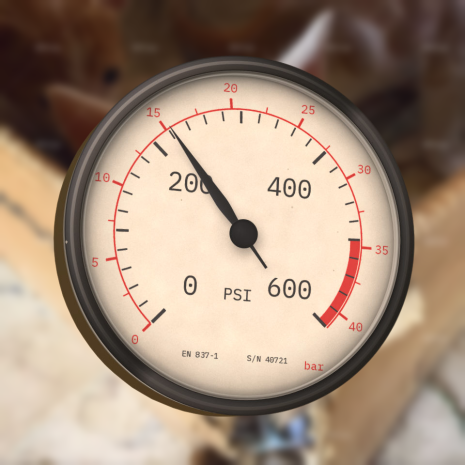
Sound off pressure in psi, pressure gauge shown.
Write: 220 psi
